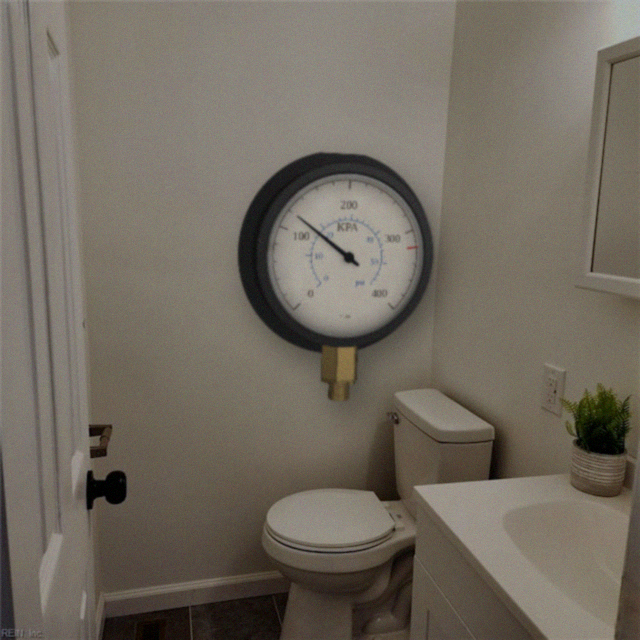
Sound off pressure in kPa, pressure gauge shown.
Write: 120 kPa
